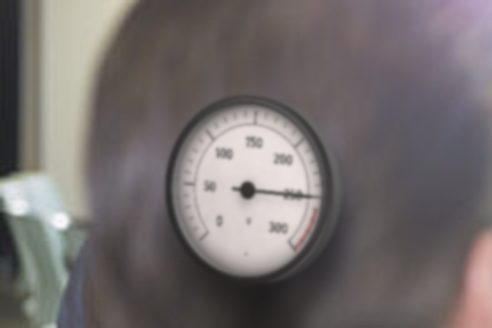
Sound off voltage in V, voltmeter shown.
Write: 250 V
